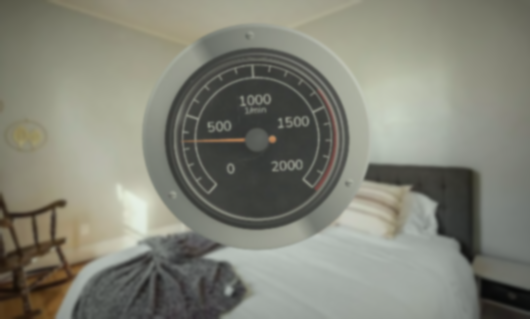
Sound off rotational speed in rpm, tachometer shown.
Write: 350 rpm
